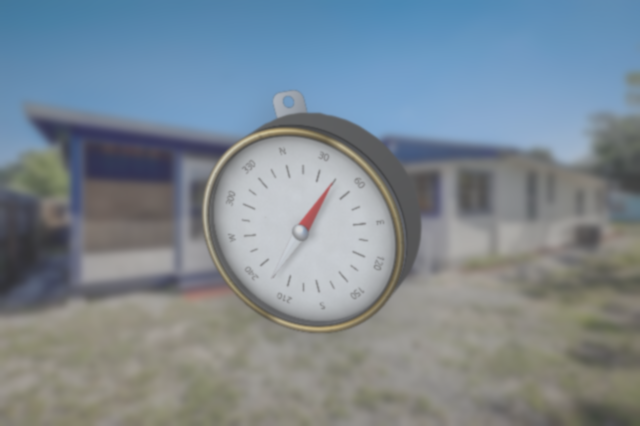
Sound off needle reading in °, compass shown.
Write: 45 °
